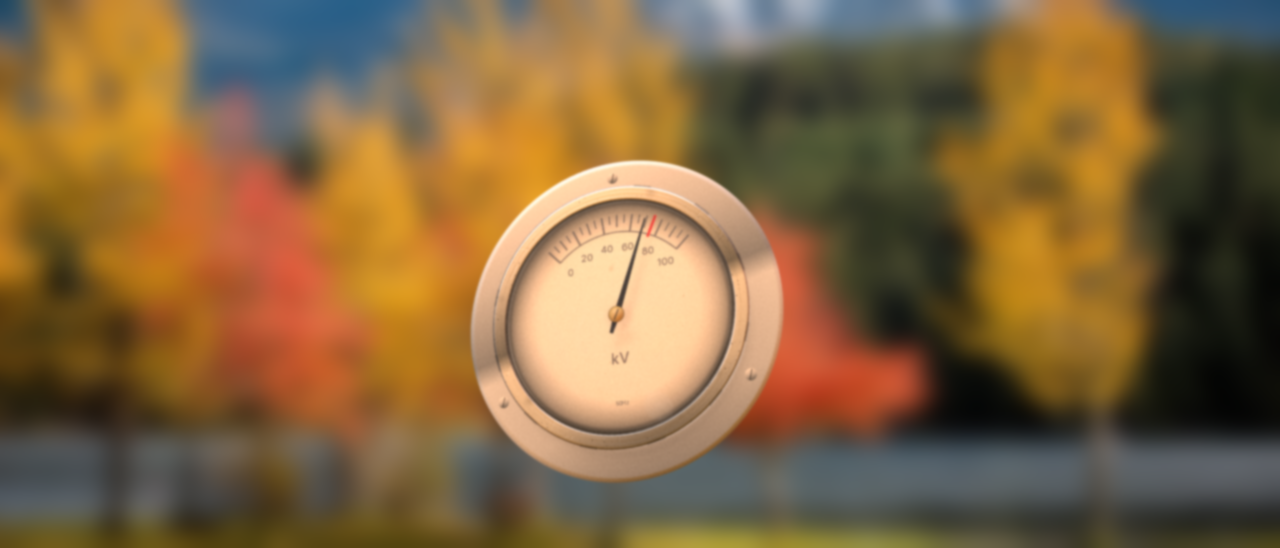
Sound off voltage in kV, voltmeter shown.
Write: 70 kV
